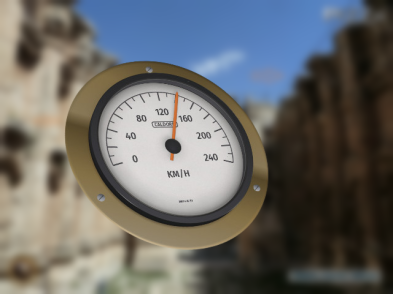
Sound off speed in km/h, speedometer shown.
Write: 140 km/h
